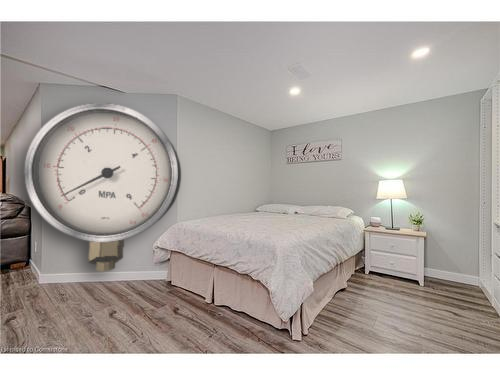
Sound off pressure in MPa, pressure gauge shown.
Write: 0.2 MPa
